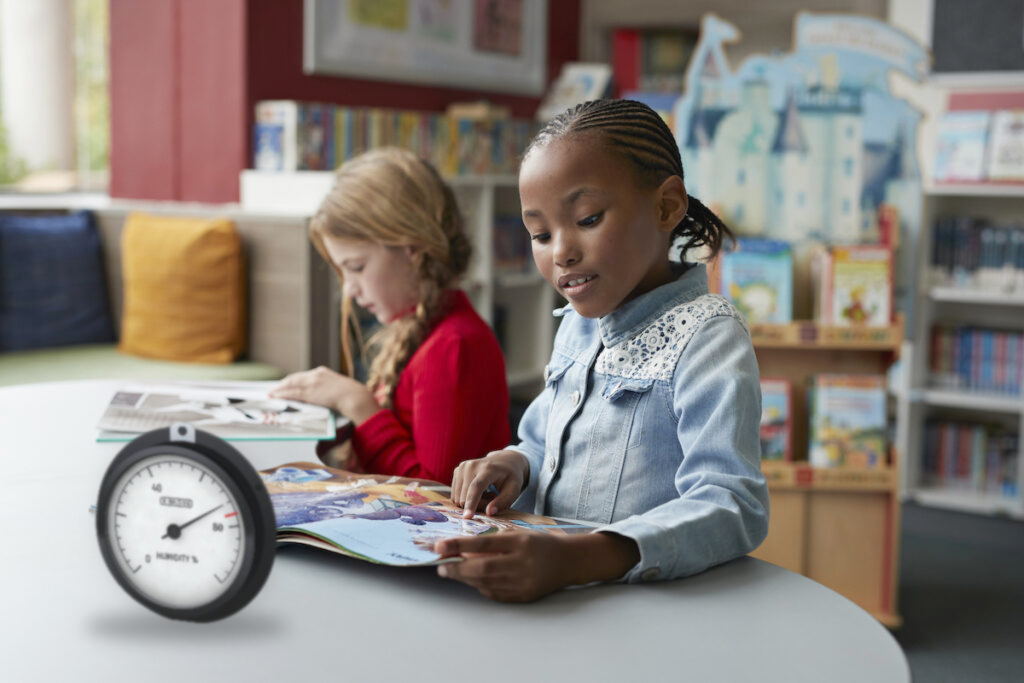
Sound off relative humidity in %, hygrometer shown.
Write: 72 %
